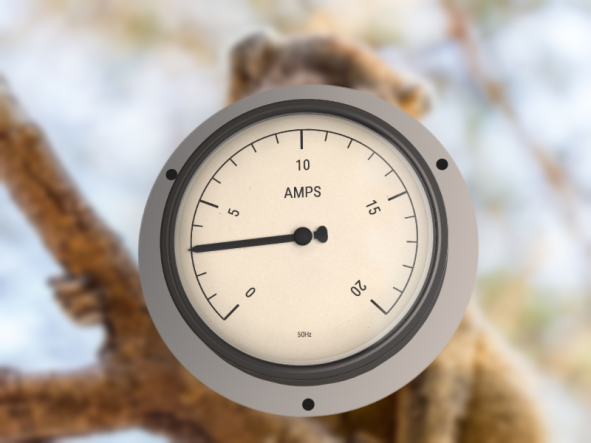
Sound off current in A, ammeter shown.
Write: 3 A
